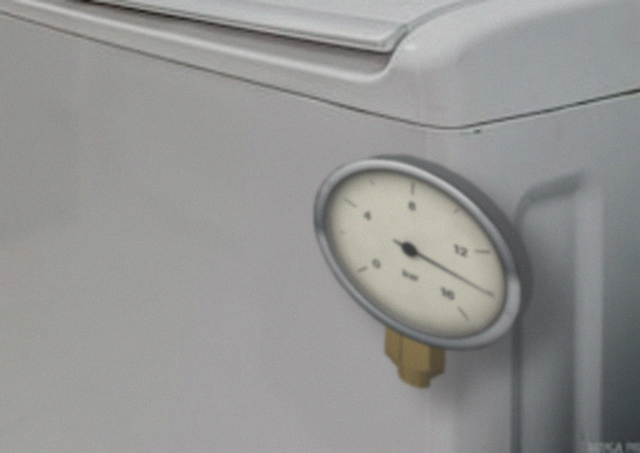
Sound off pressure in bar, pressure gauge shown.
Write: 14 bar
